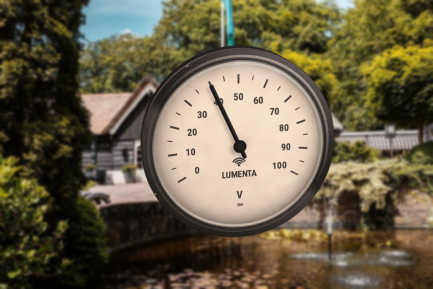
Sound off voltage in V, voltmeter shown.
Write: 40 V
